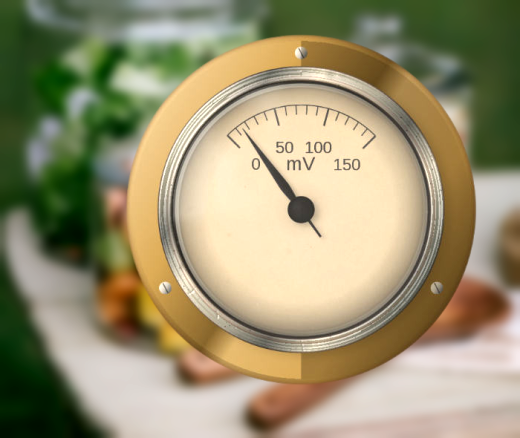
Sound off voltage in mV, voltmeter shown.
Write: 15 mV
